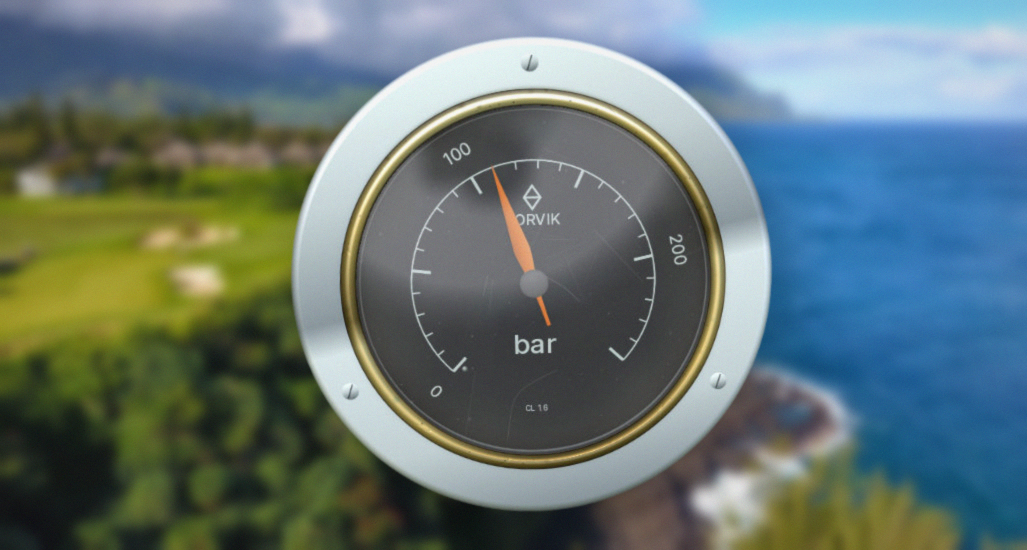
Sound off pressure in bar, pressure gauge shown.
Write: 110 bar
